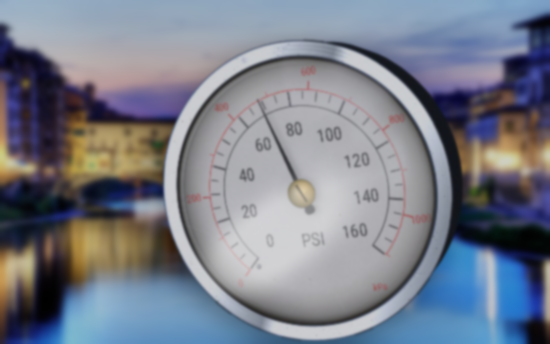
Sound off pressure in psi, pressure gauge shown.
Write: 70 psi
